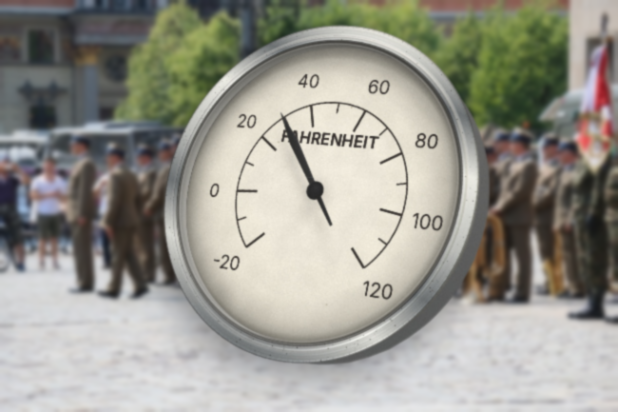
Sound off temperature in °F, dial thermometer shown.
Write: 30 °F
